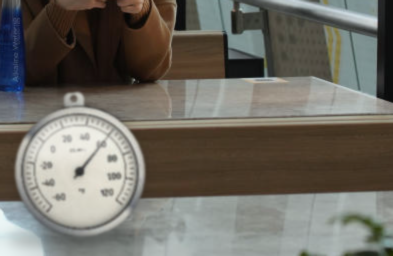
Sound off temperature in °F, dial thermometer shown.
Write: 60 °F
